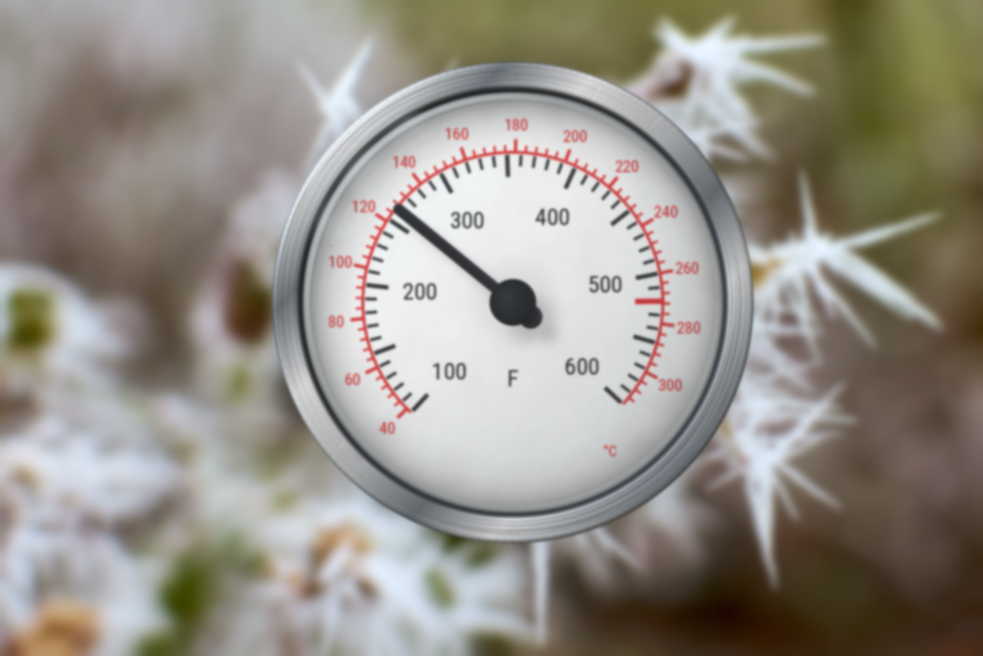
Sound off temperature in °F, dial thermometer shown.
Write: 260 °F
